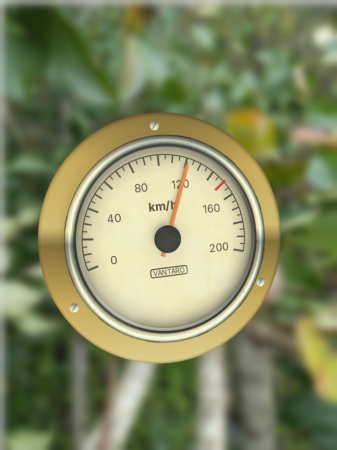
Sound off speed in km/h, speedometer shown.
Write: 120 km/h
